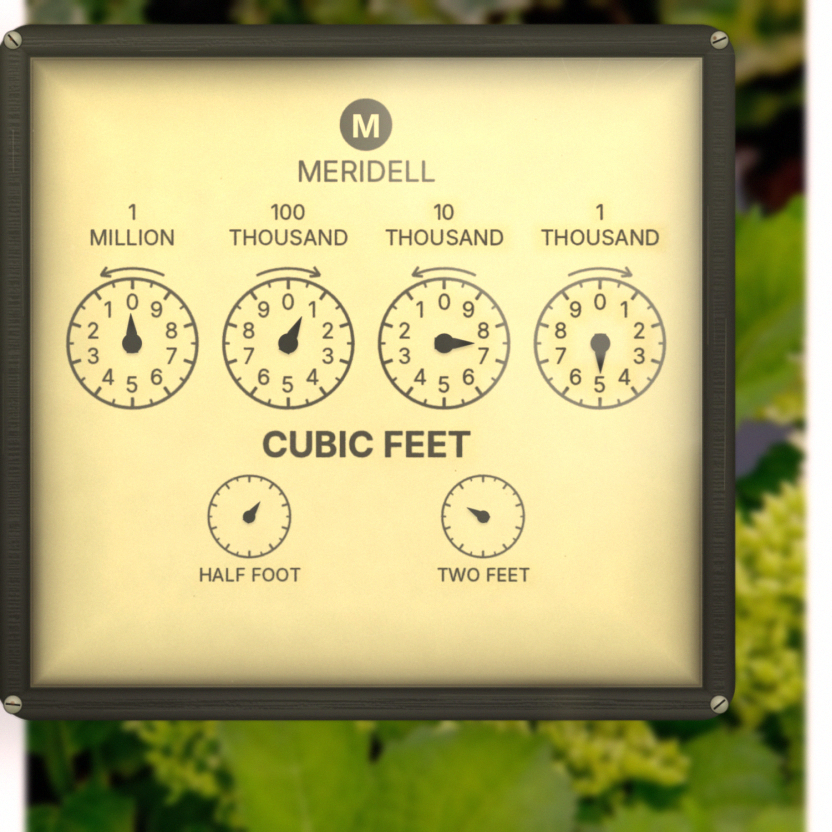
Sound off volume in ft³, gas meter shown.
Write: 7500 ft³
